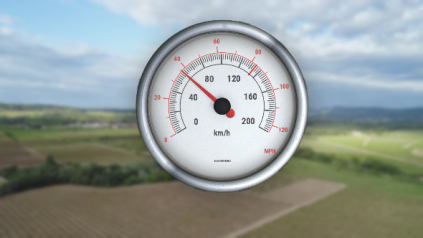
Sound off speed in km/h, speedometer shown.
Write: 60 km/h
